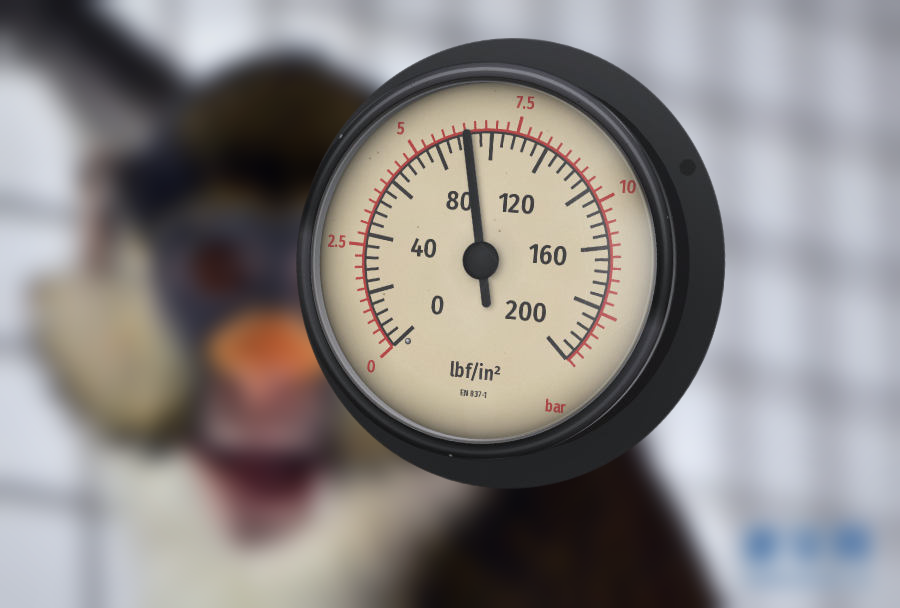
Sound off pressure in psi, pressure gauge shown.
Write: 92 psi
